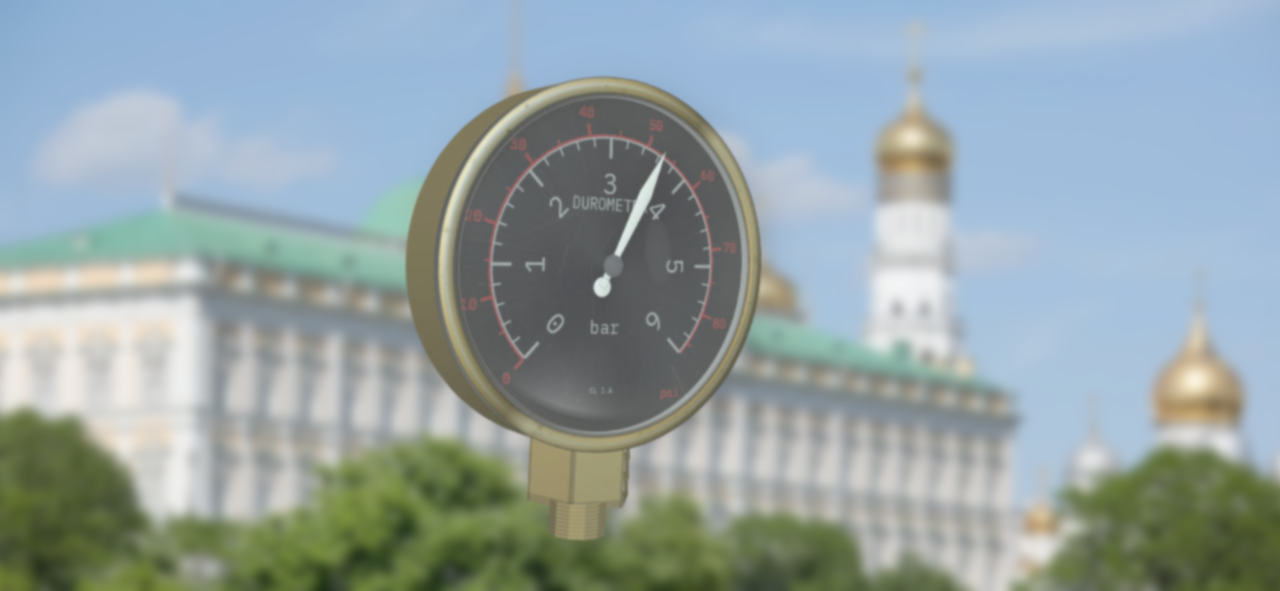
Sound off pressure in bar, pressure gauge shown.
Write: 3.6 bar
